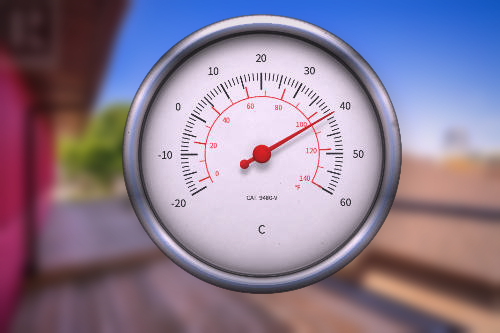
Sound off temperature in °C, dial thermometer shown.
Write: 40 °C
